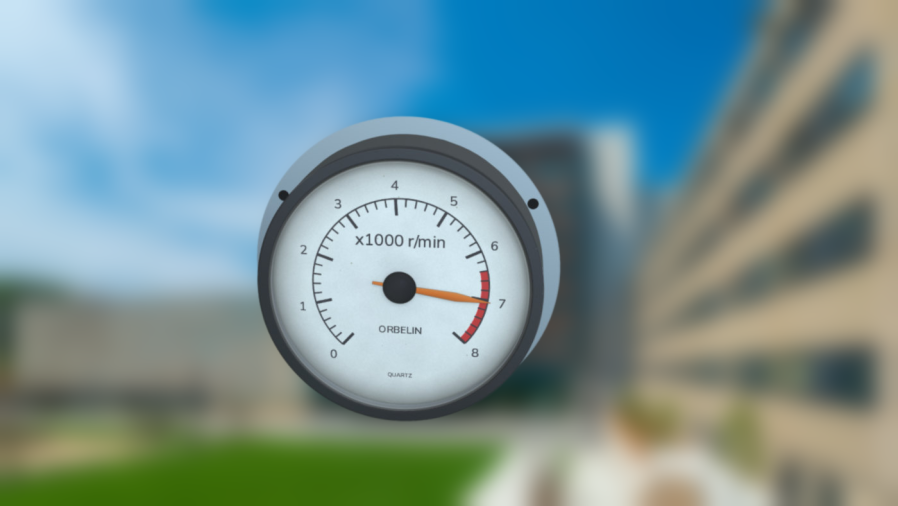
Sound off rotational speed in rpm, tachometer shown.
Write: 7000 rpm
